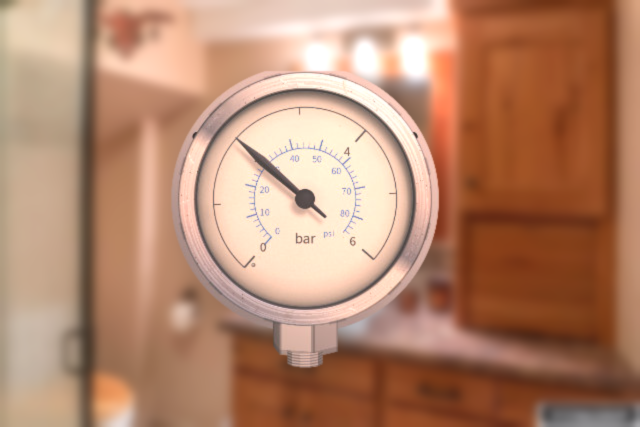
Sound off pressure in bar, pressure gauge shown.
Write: 2 bar
